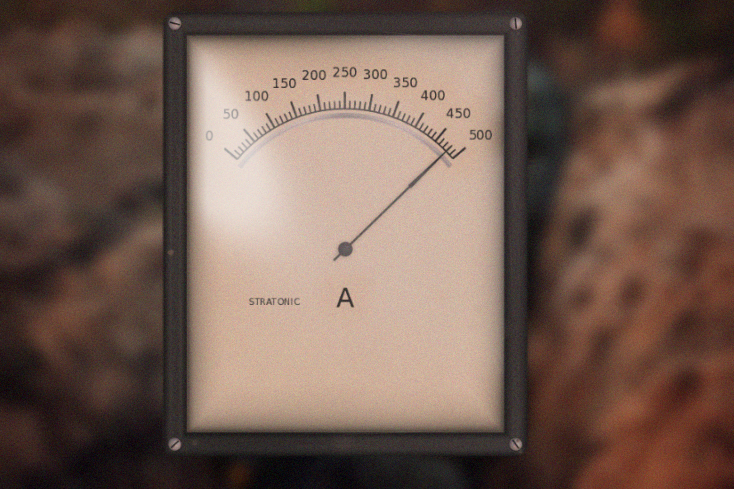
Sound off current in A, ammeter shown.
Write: 480 A
